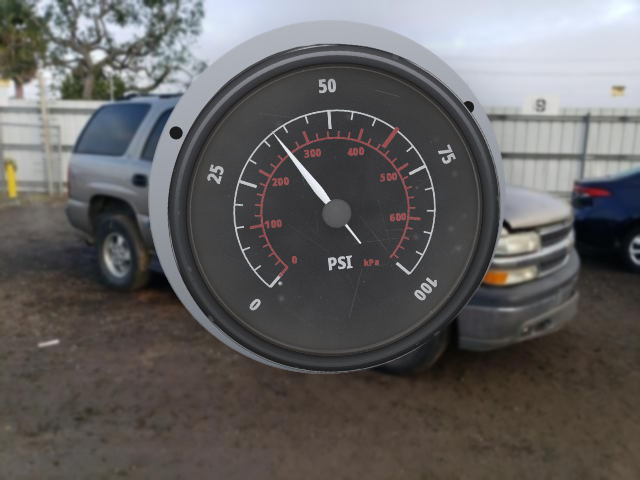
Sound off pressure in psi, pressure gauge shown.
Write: 37.5 psi
